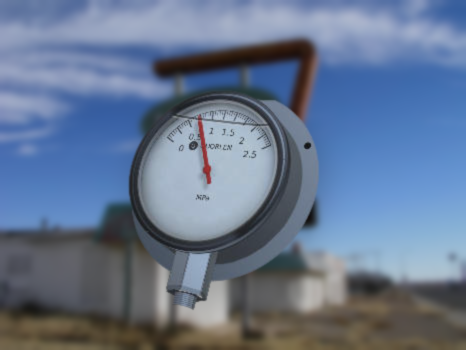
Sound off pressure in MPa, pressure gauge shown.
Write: 0.75 MPa
